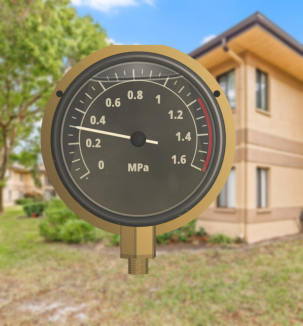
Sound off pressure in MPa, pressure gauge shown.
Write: 0.3 MPa
